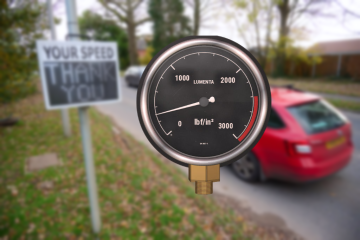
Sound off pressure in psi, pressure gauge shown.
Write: 300 psi
